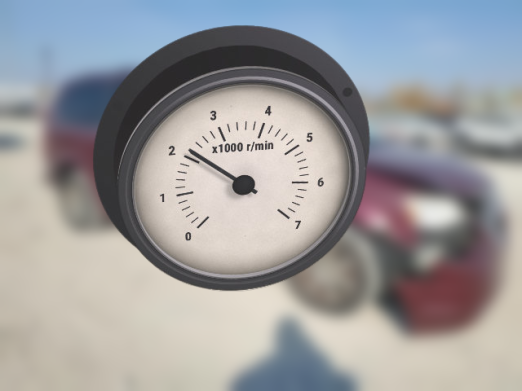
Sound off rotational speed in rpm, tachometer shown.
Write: 2200 rpm
